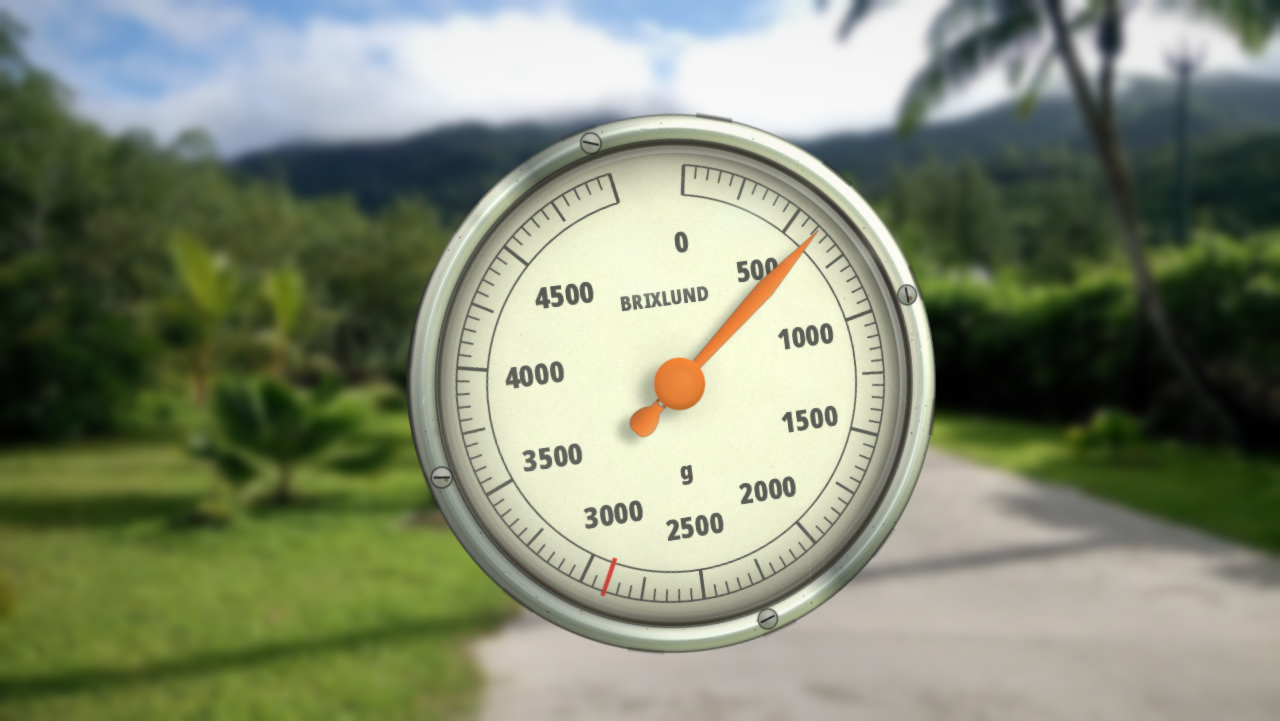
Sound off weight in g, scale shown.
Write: 600 g
